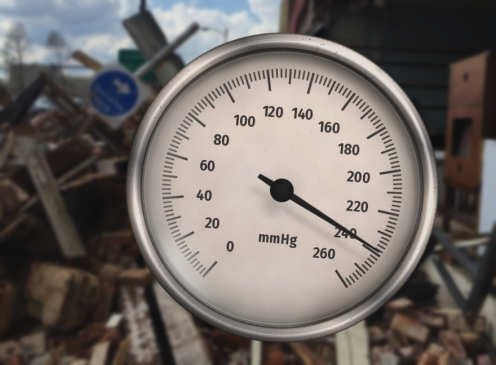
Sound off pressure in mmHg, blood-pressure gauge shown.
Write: 238 mmHg
